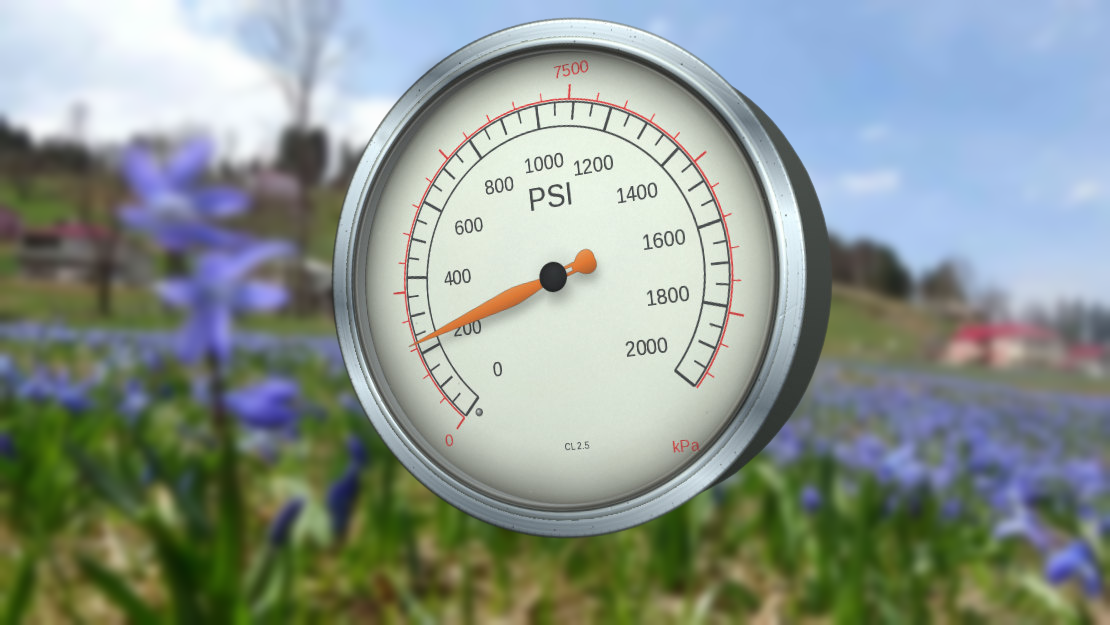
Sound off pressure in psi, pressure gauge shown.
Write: 225 psi
